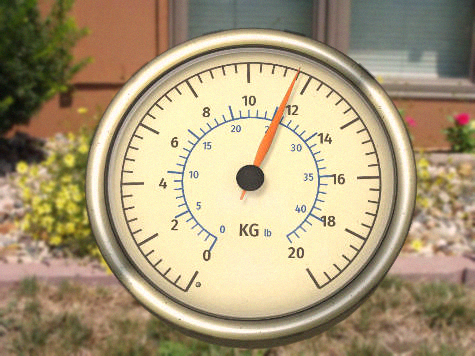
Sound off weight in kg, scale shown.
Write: 11.6 kg
